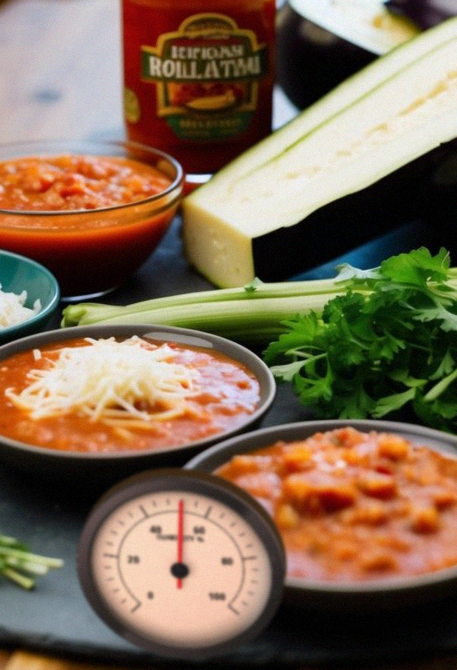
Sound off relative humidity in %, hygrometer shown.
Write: 52 %
